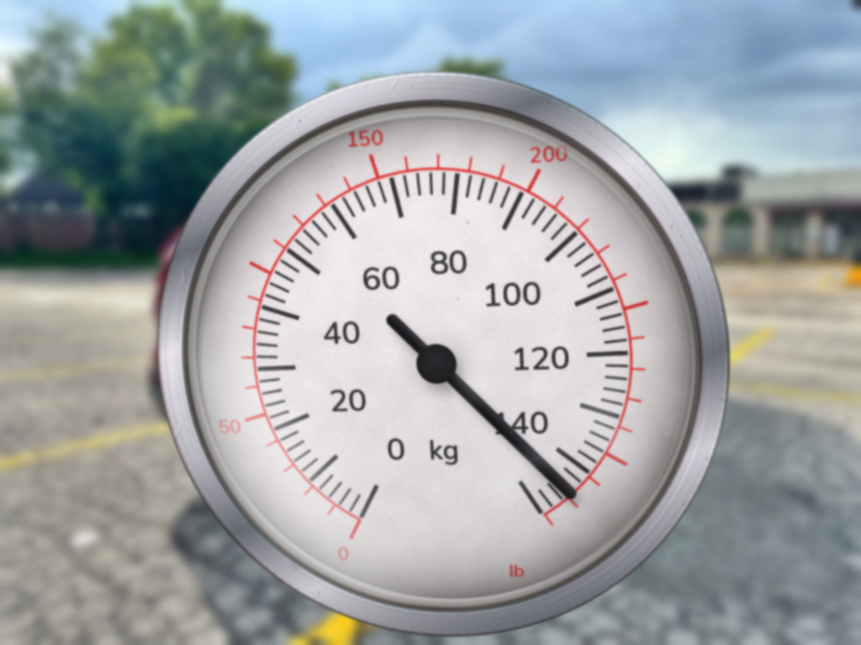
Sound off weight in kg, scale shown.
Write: 144 kg
